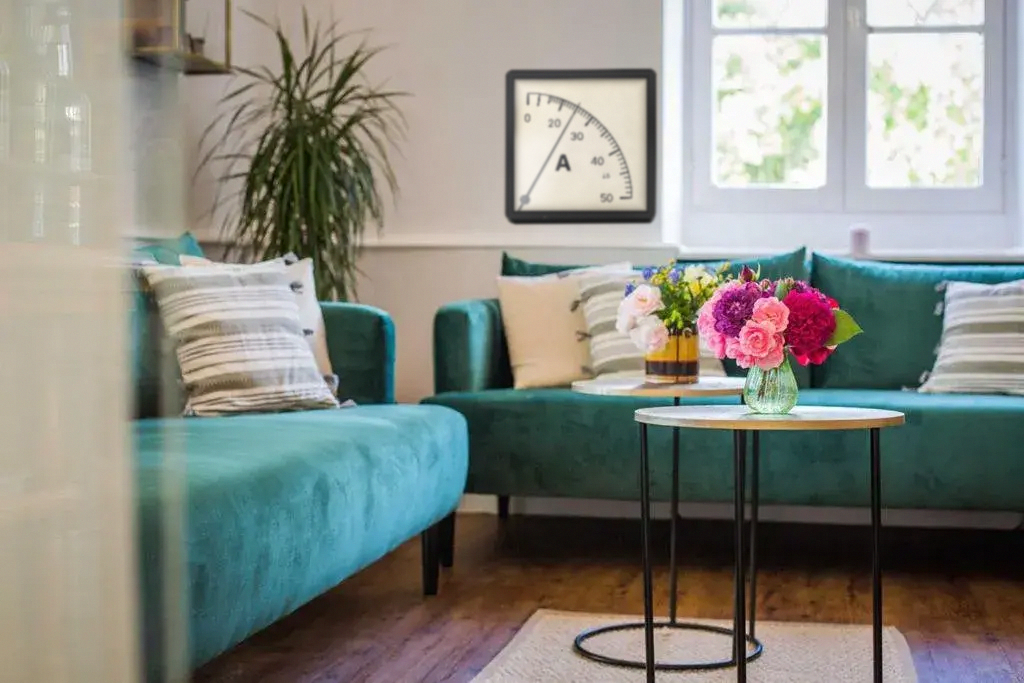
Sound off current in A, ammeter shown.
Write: 25 A
